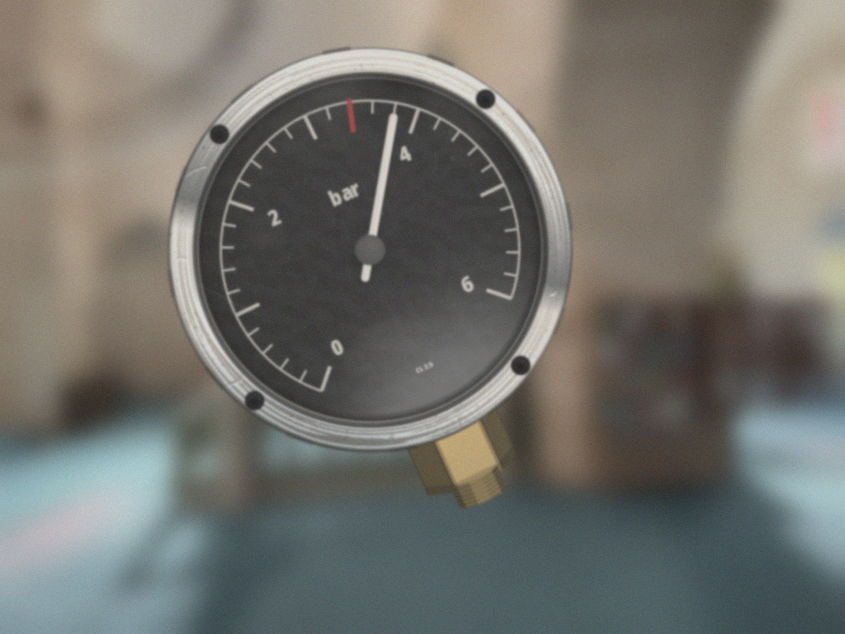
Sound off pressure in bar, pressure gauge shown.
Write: 3.8 bar
